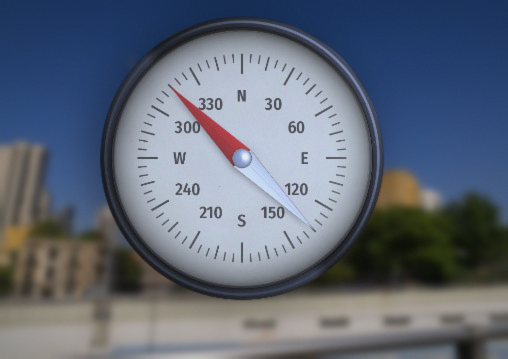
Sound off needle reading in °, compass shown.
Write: 315 °
